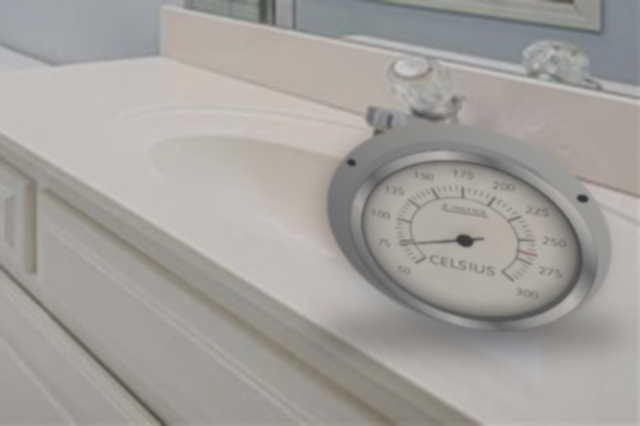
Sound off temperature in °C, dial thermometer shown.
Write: 75 °C
